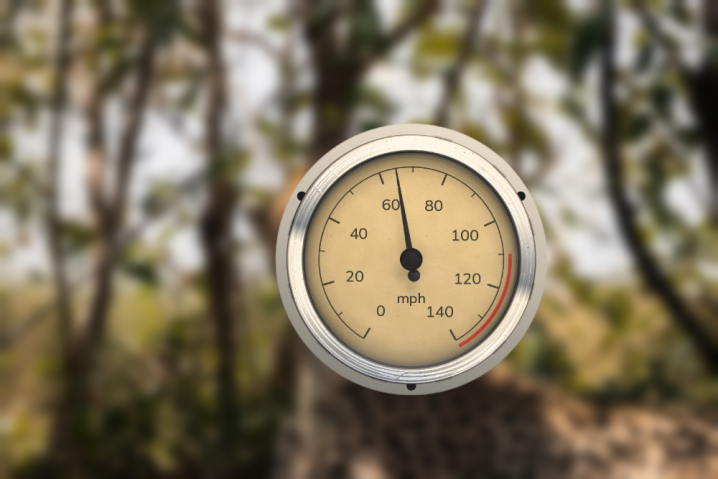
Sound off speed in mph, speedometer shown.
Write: 65 mph
